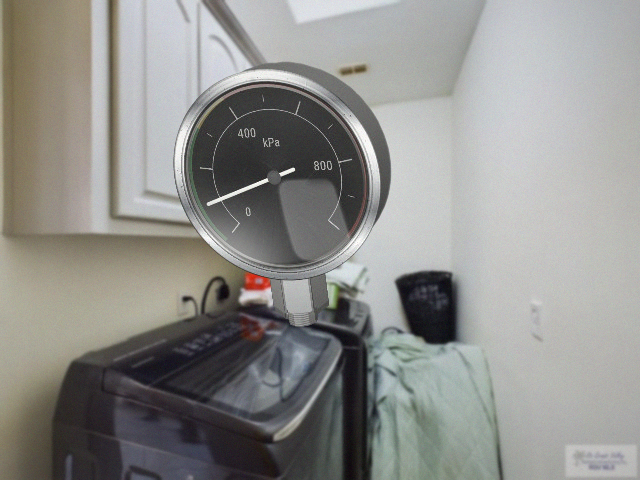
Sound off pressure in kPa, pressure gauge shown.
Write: 100 kPa
